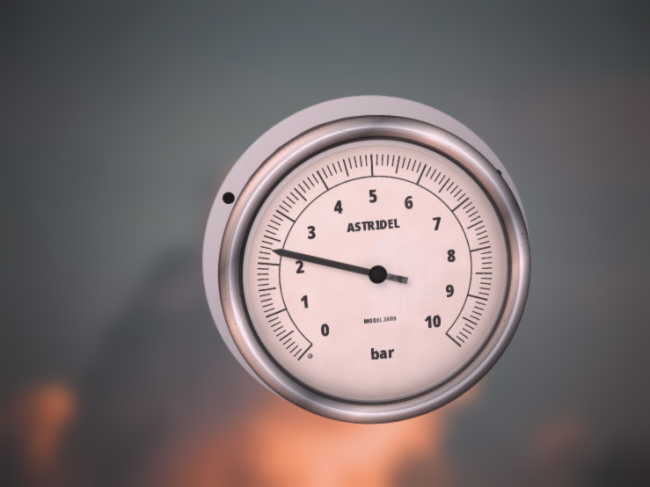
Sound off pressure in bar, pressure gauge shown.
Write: 2.3 bar
